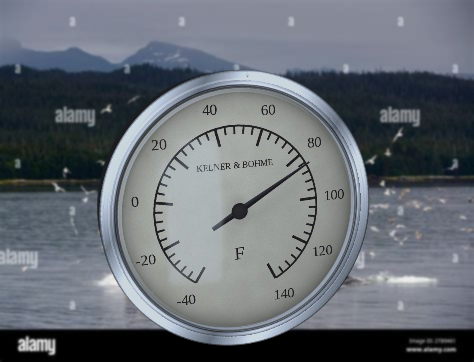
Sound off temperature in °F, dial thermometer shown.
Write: 84 °F
